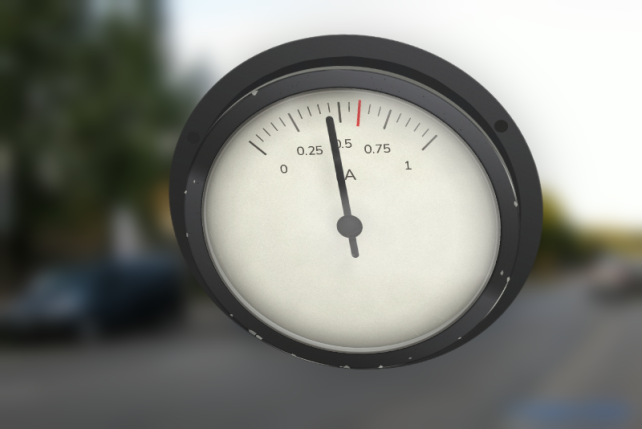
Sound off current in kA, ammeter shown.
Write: 0.45 kA
